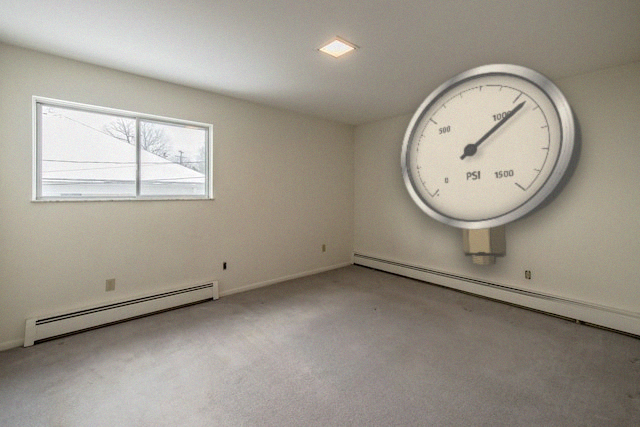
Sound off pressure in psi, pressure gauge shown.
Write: 1050 psi
